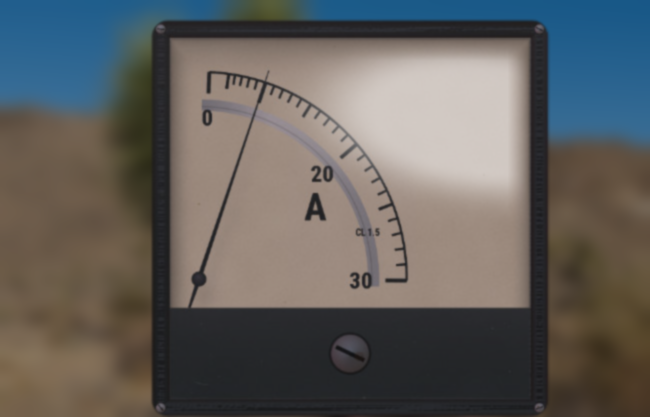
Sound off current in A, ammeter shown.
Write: 10 A
